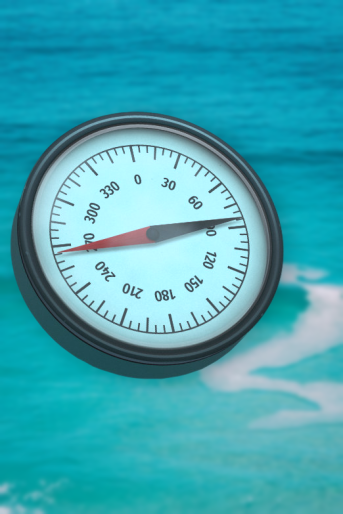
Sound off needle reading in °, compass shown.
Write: 265 °
